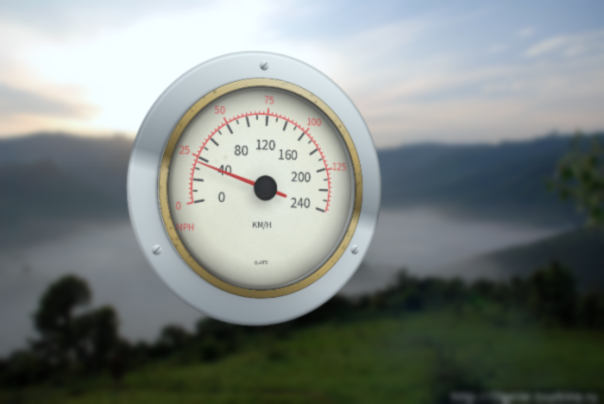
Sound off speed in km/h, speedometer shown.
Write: 35 km/h
